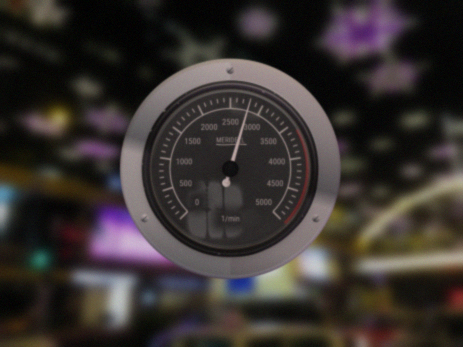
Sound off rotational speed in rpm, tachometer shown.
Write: 2800 rpm
